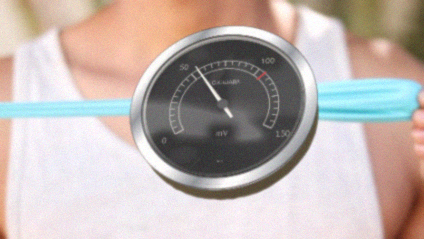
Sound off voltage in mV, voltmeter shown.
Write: 55 mV
